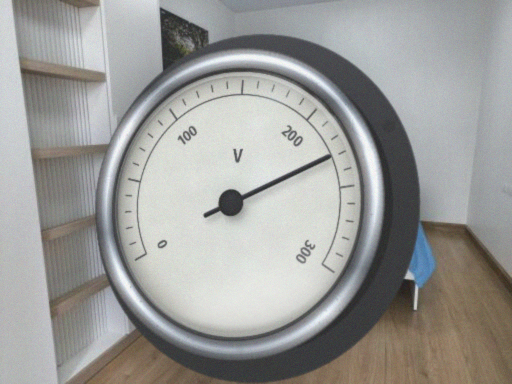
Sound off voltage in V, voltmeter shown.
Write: 230 V
